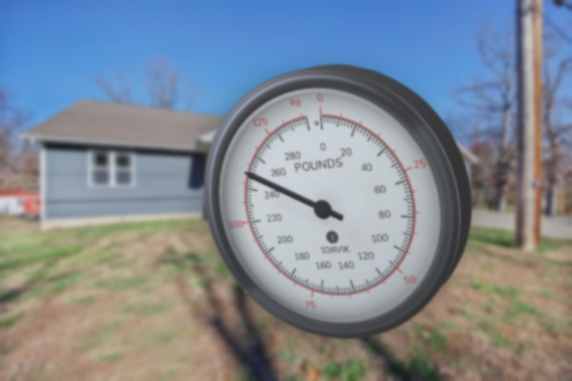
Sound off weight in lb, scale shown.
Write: 250 lb
